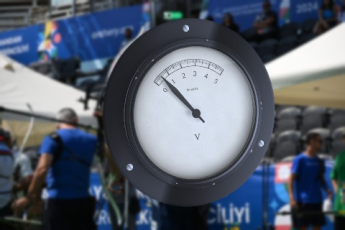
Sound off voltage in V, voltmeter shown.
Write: 0.5 V
